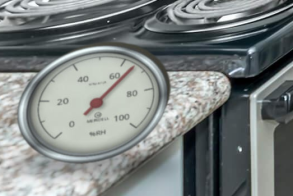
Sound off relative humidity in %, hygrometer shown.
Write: 65 %
